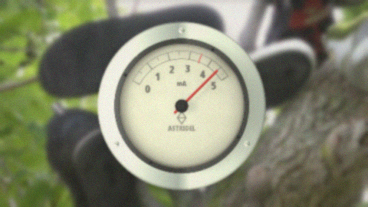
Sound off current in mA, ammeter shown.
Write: 4.5 mA
